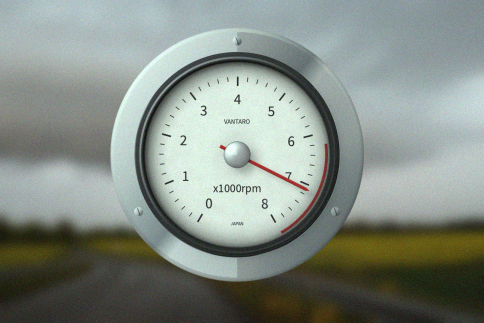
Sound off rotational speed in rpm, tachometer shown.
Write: 7100 rpm
